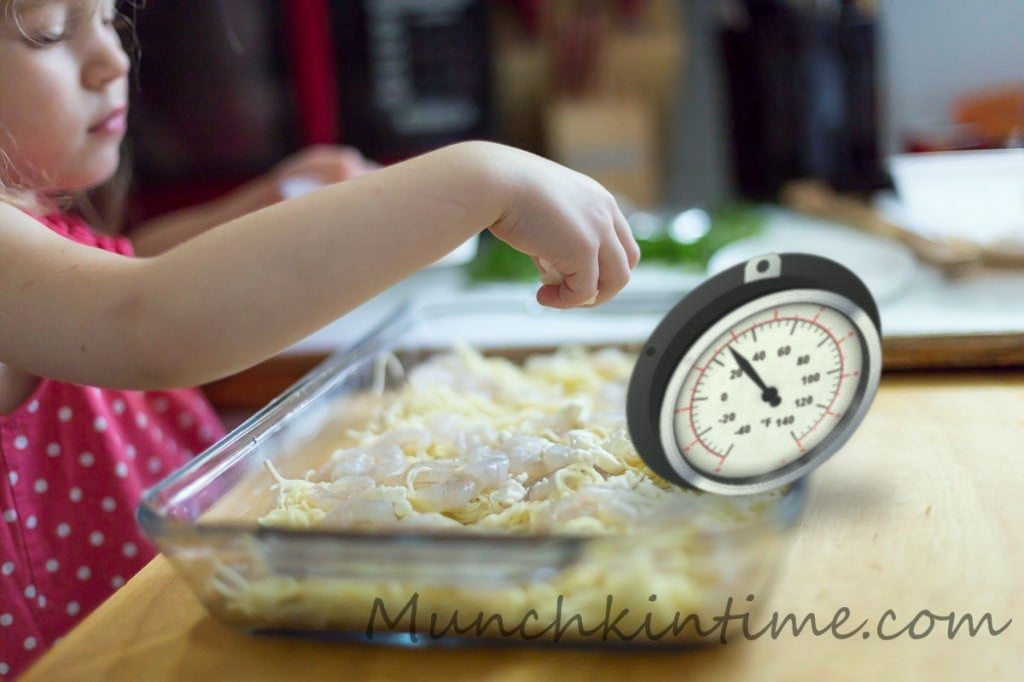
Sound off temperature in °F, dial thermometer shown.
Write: 28 °F
